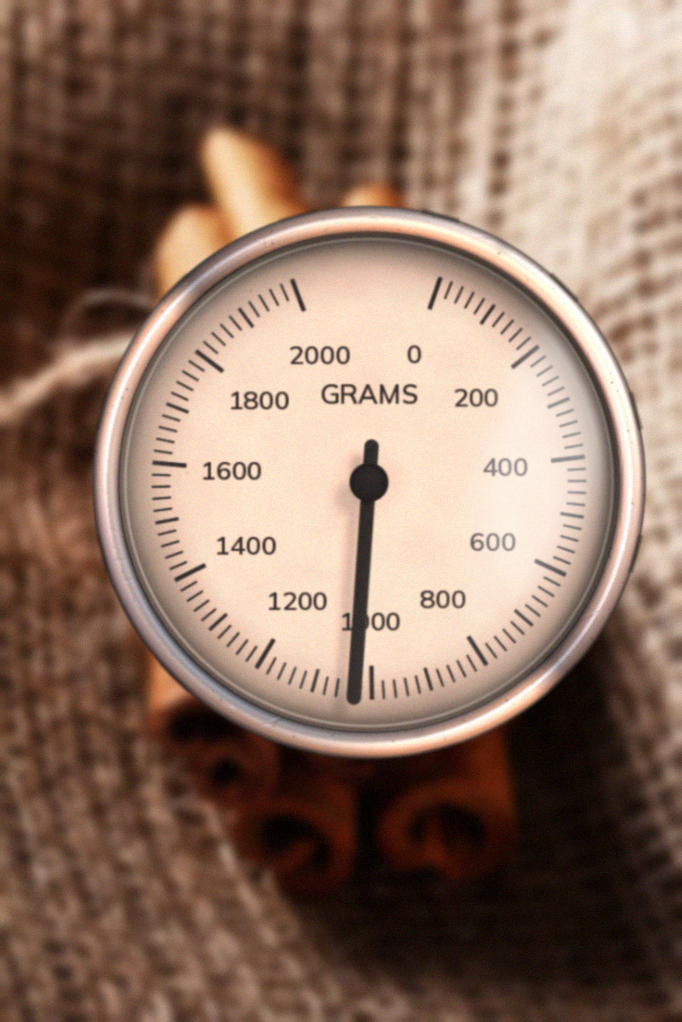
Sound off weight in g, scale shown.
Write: 1030 g
